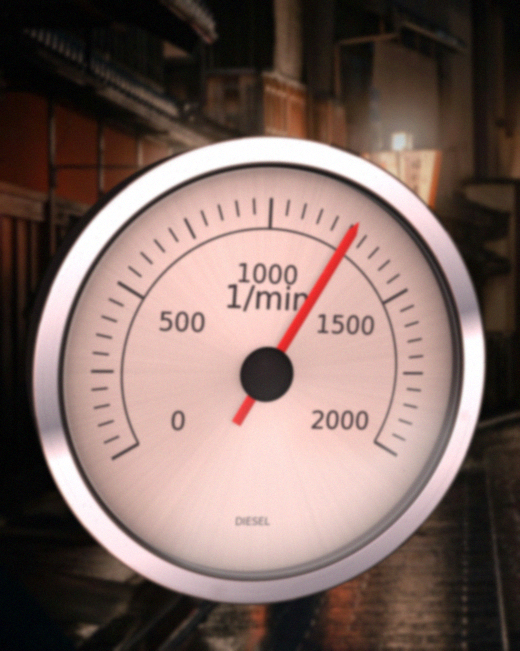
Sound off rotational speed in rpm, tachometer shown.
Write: 1250 rpm
